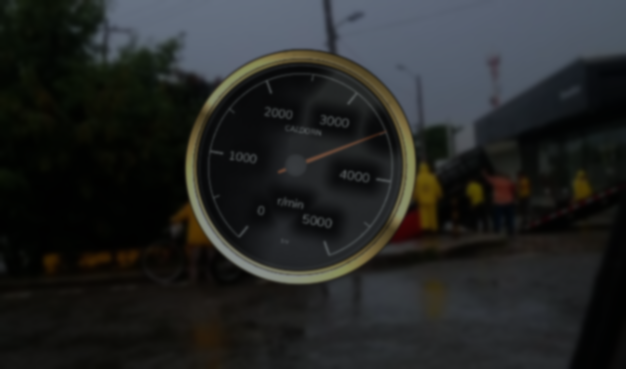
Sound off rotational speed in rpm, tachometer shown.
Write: 3500 rpm
